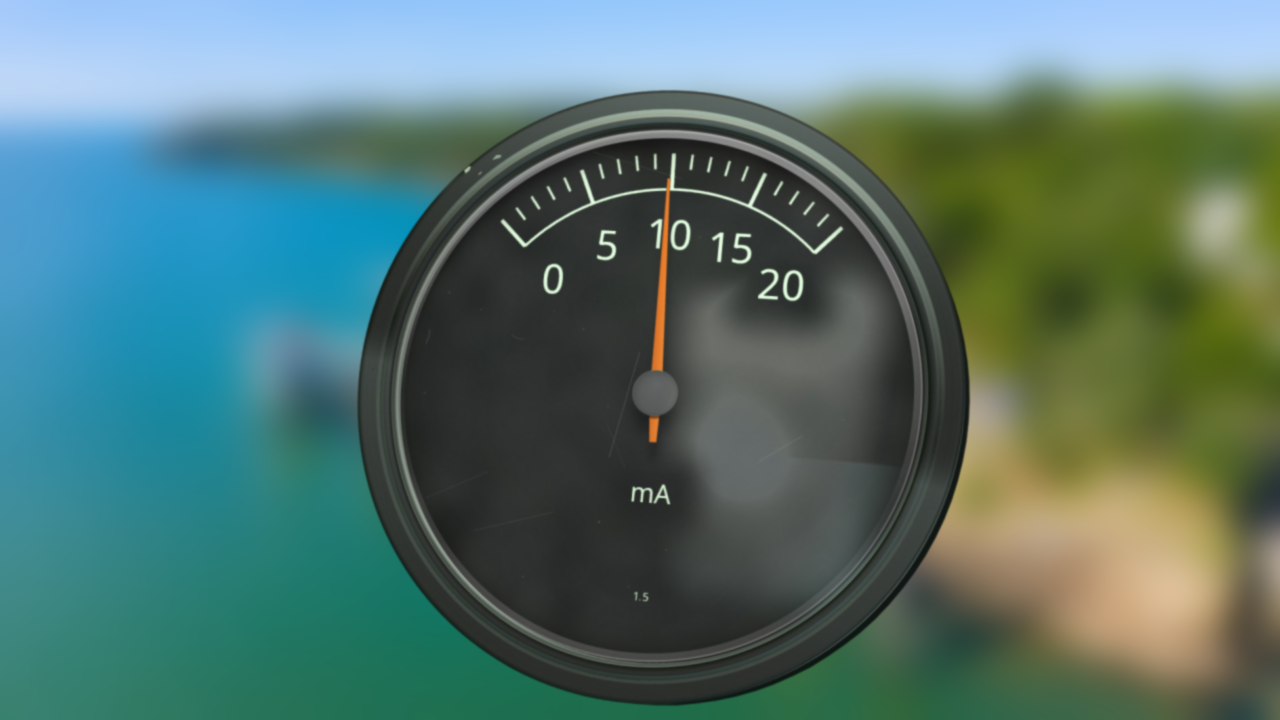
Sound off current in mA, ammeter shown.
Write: 10 mA
